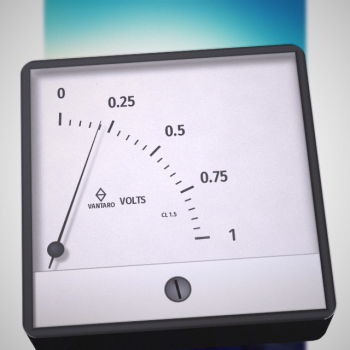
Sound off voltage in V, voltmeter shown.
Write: 0.2 V
